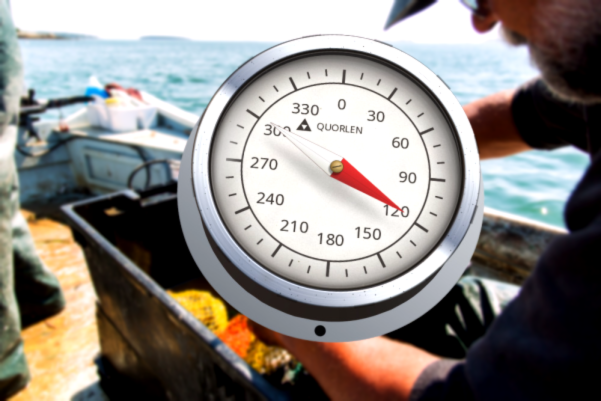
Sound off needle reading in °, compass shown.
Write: 120 °
